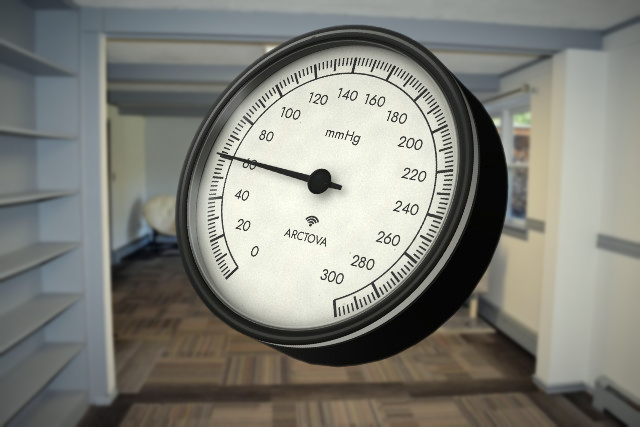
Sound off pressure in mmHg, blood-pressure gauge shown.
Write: 60 mmHg
